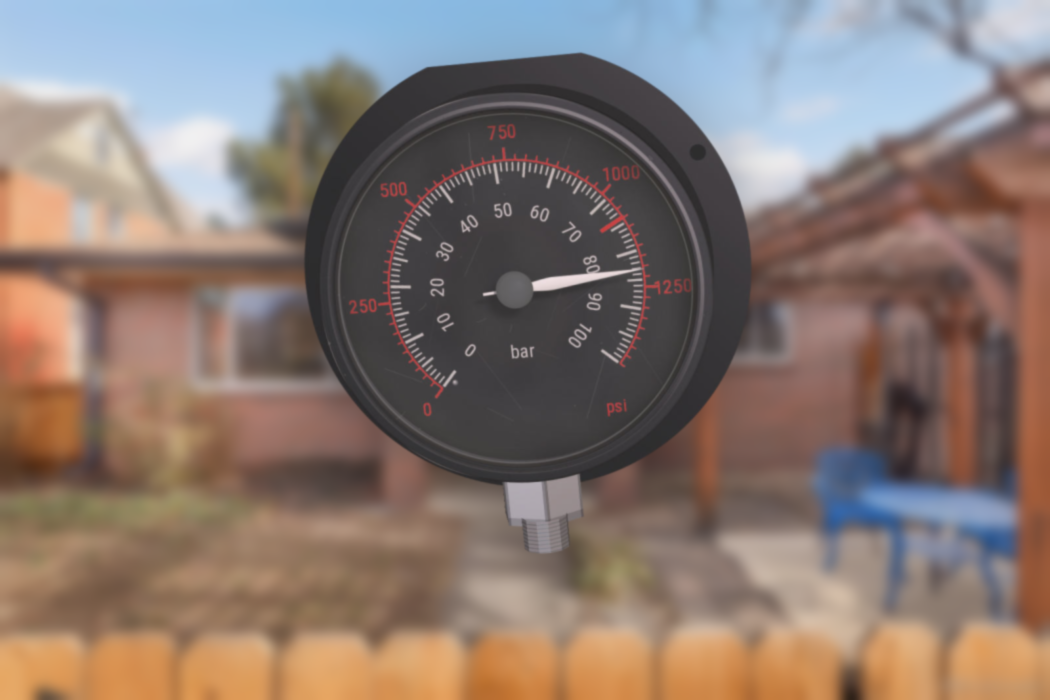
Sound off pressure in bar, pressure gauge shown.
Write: 83 bar
